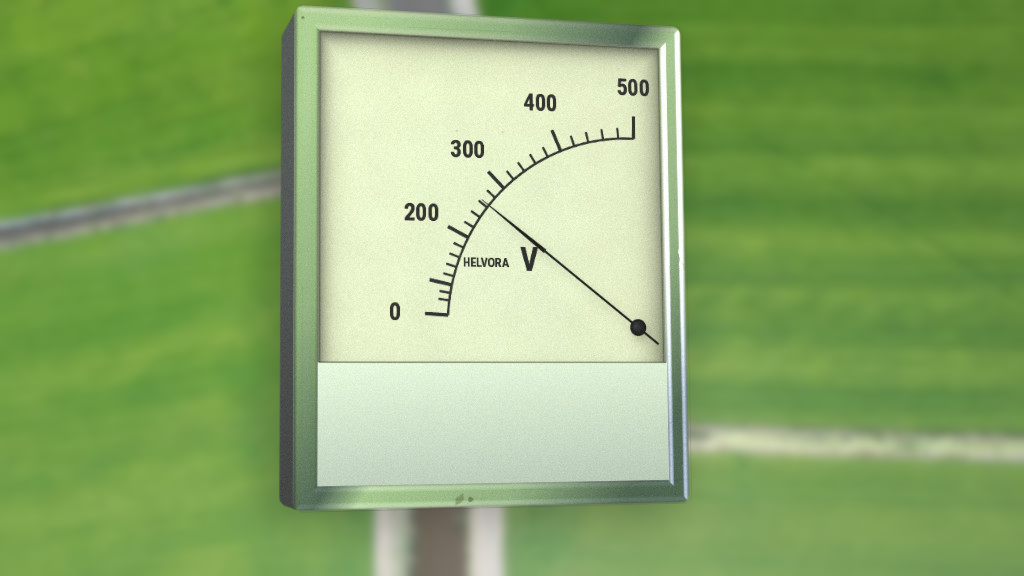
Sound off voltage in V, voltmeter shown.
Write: 260 V
